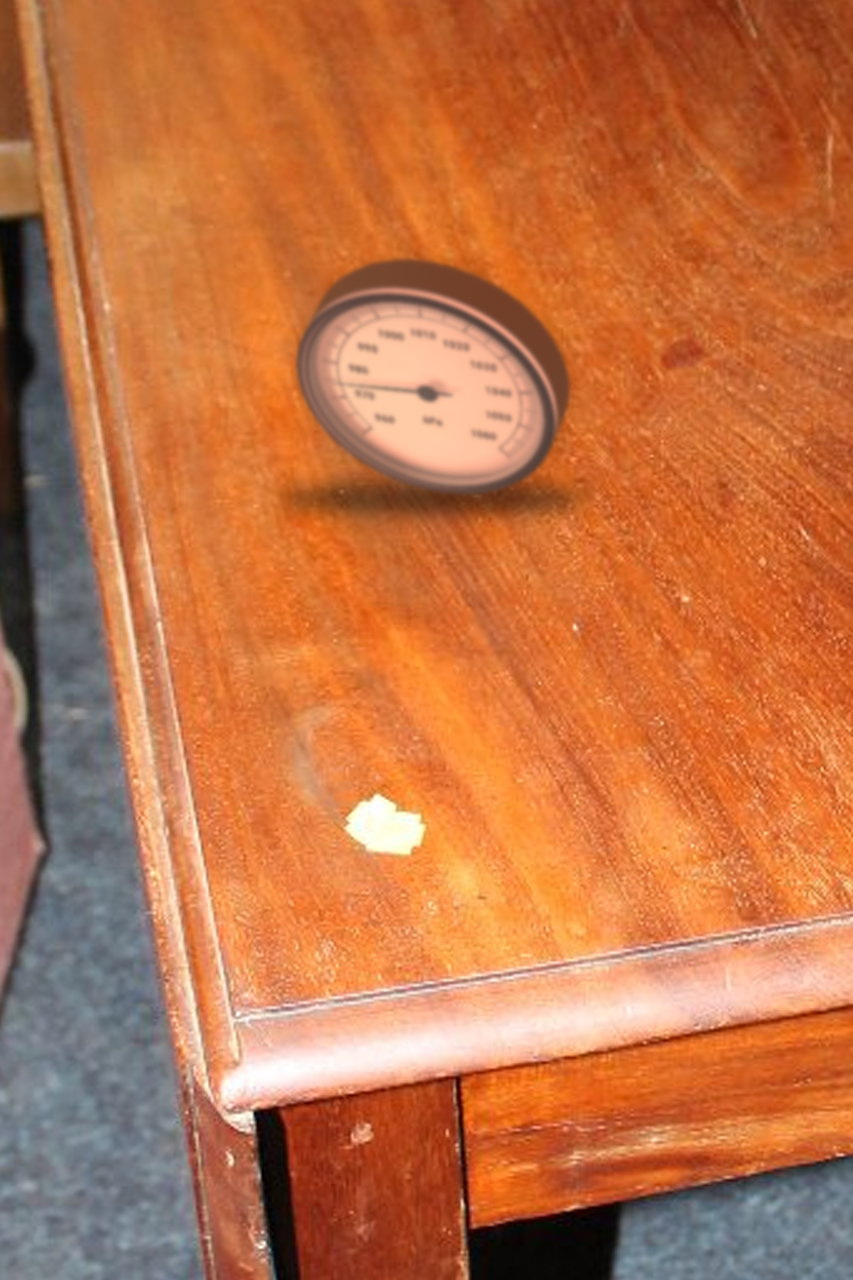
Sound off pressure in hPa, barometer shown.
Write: 975 hPa
